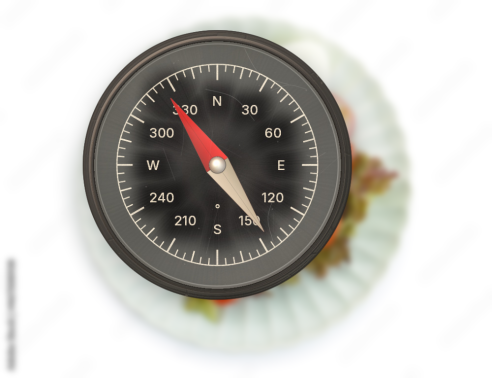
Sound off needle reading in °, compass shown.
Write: 325 °
